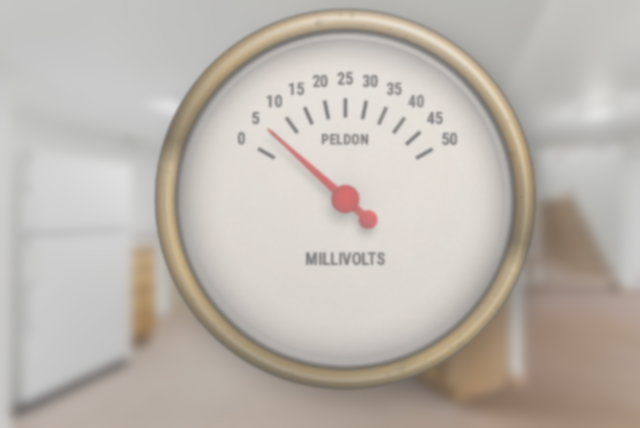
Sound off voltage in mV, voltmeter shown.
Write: 5 mV
